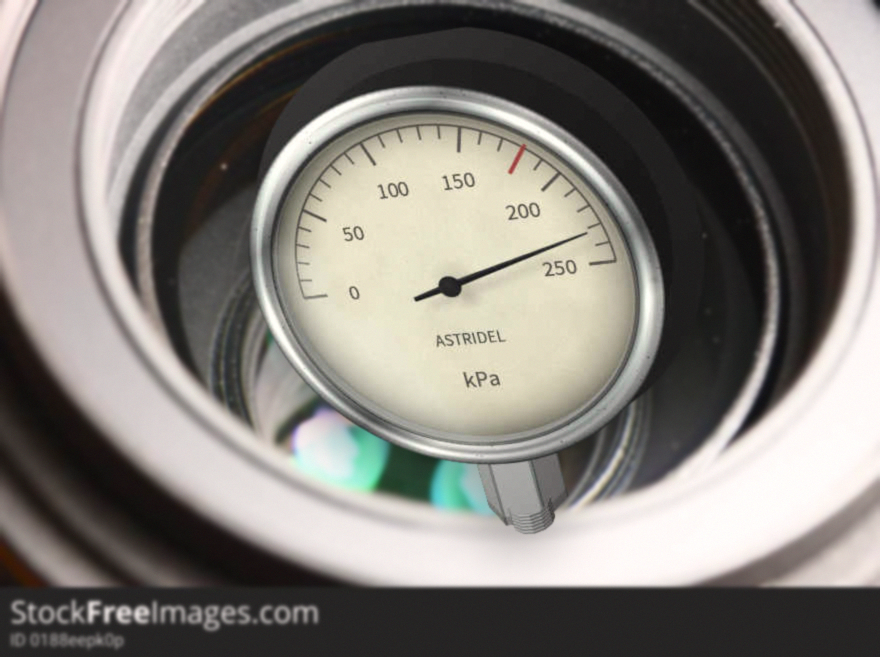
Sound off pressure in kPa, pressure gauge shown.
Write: 230 kPa
